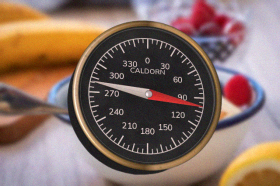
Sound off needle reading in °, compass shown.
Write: 100 °
